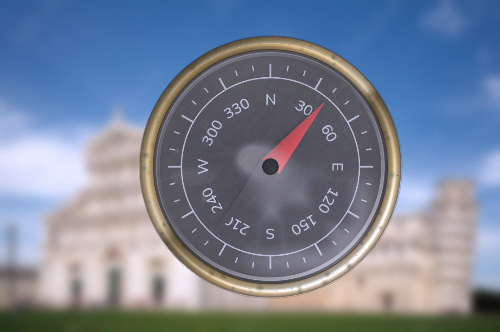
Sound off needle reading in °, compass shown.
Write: 40 °
